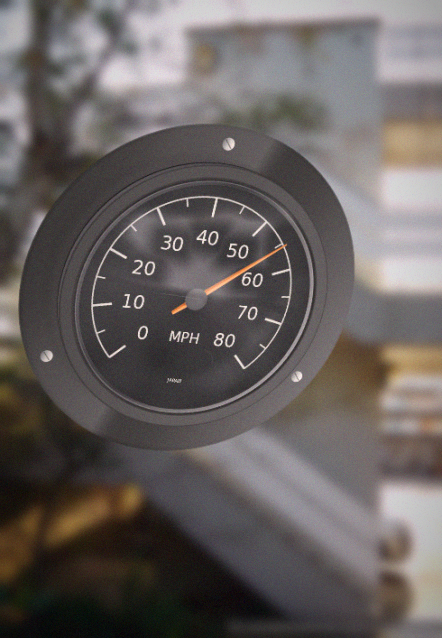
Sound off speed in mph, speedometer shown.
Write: 55 mph
